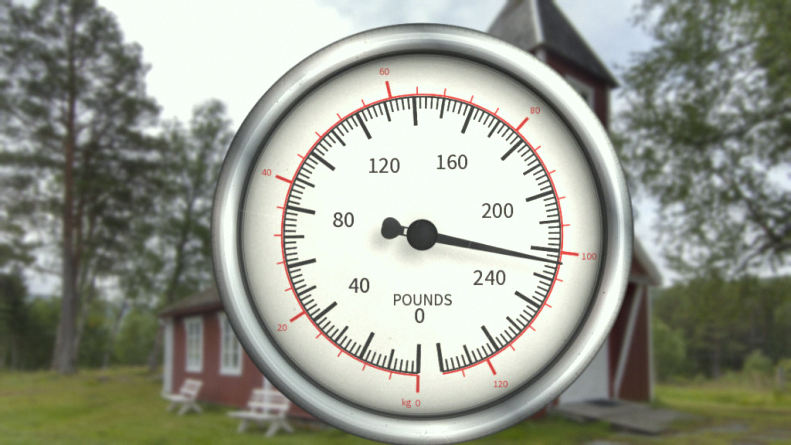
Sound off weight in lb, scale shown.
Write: 224 lb
